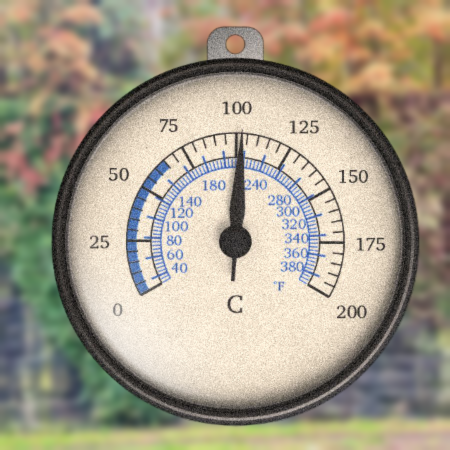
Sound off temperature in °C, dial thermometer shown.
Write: 102.5 °C
